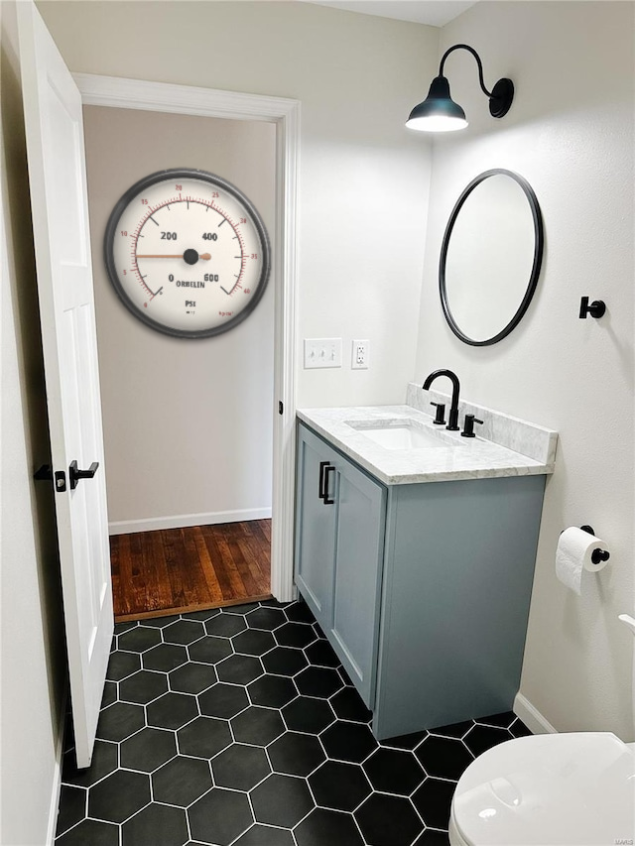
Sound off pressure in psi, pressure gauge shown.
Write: 100 psi
